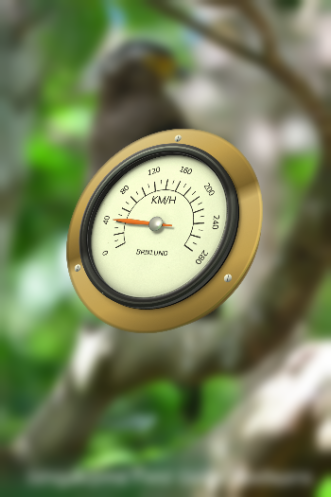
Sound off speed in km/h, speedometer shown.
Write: 40 km/h
